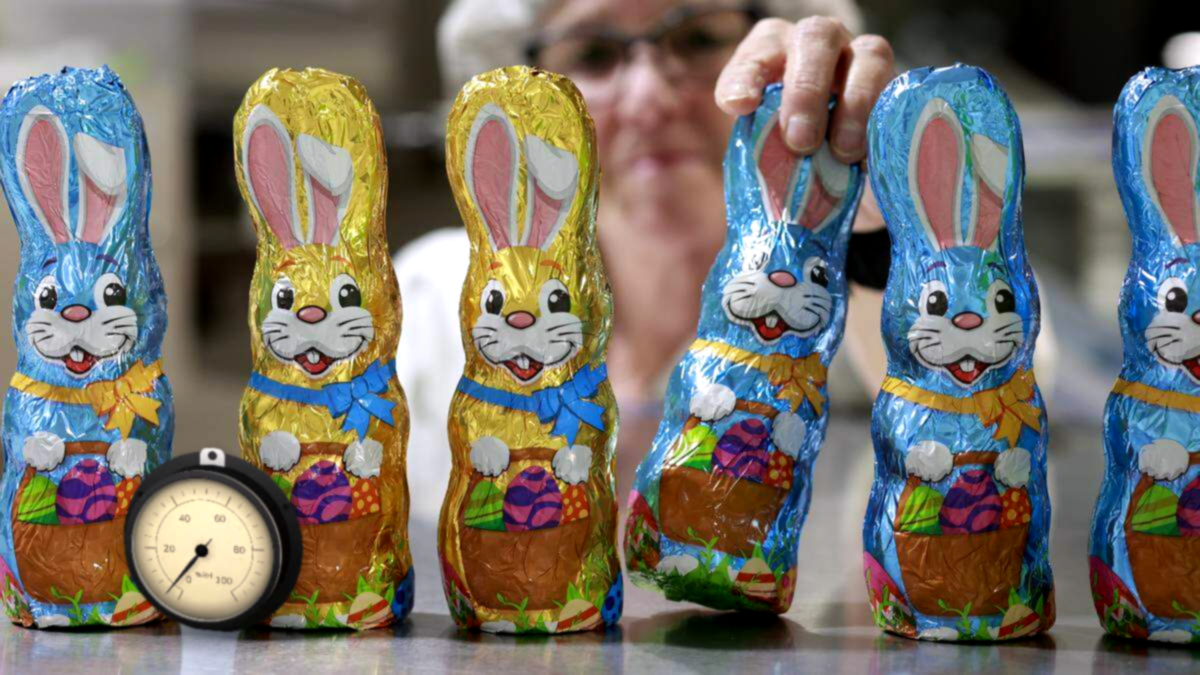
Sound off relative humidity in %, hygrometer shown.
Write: 4 %
